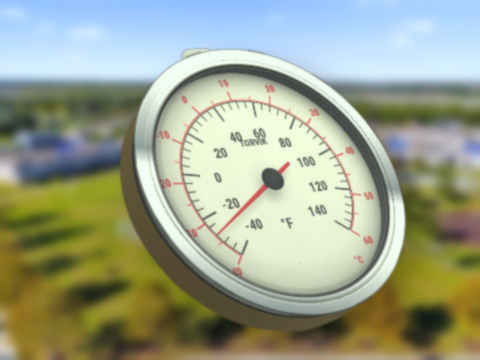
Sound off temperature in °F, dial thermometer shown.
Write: -28 °F
